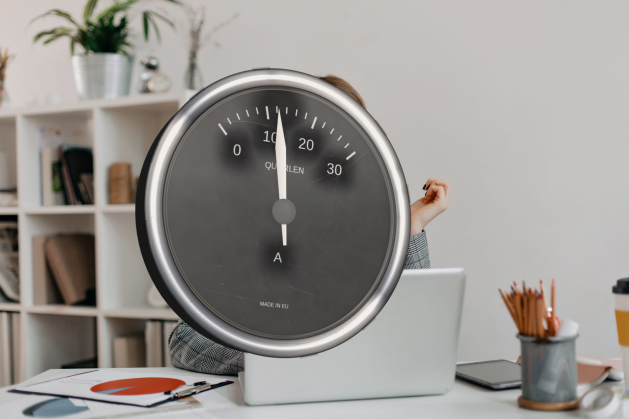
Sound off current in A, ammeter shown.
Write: 12 A
